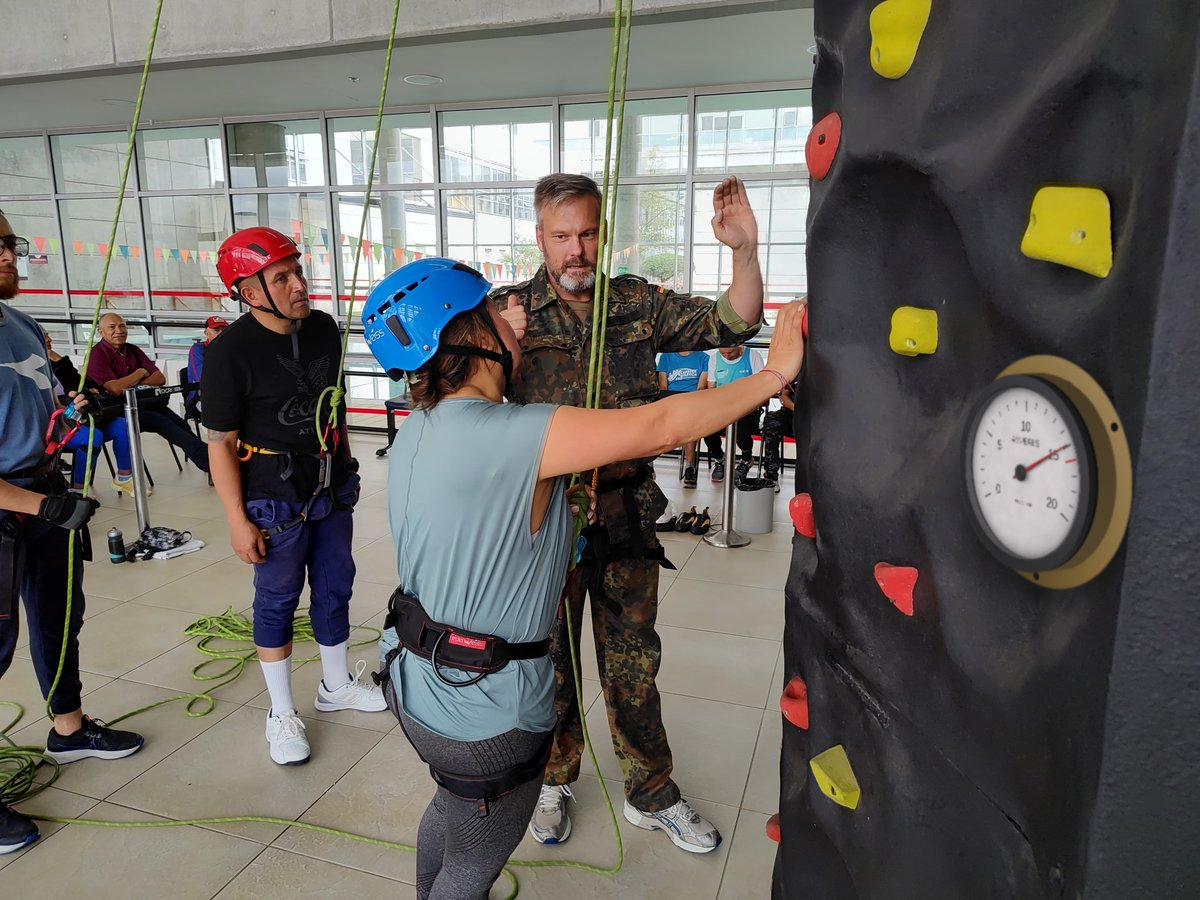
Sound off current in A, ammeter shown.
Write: 15 A
